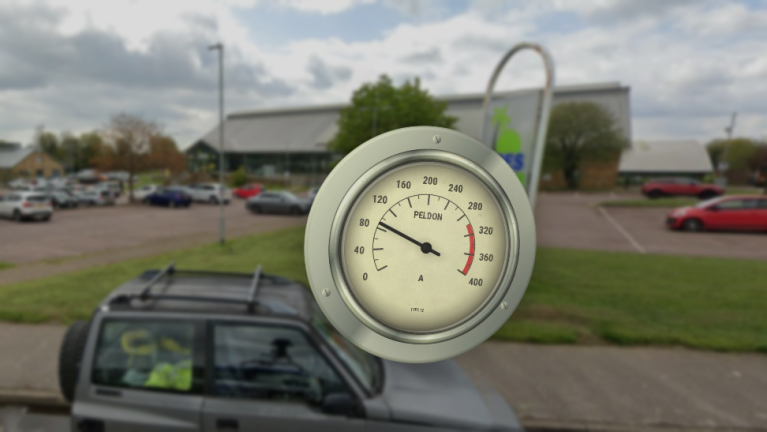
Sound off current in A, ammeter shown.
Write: 90 A
